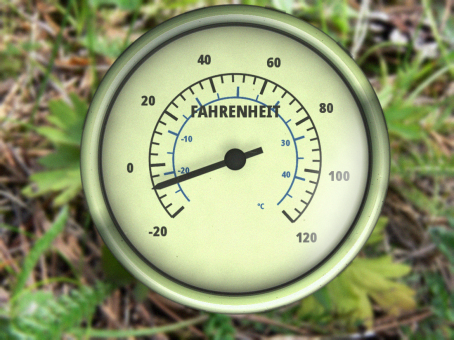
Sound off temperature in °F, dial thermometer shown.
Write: -8 °F
